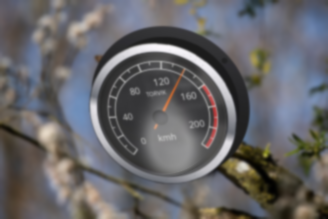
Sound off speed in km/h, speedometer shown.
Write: 140 km/h
